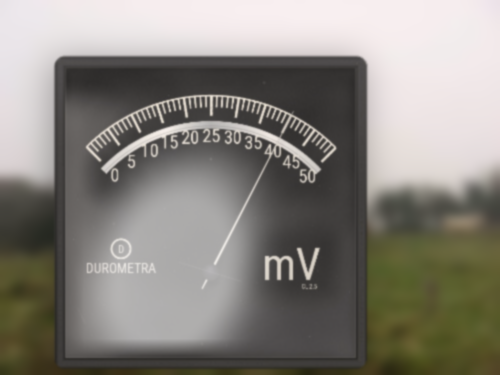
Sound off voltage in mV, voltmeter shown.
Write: 40 mV
